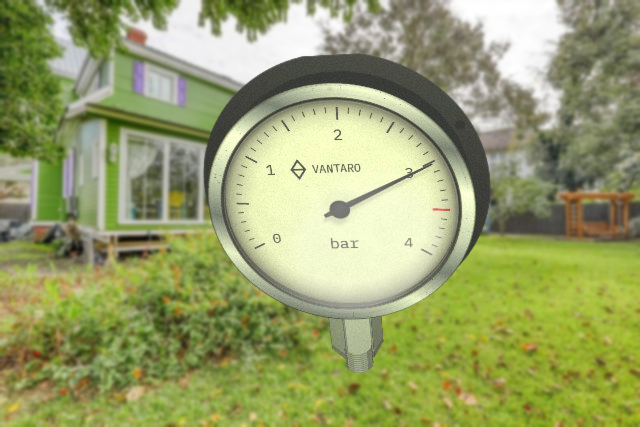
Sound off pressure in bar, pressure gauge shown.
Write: 3 bar
